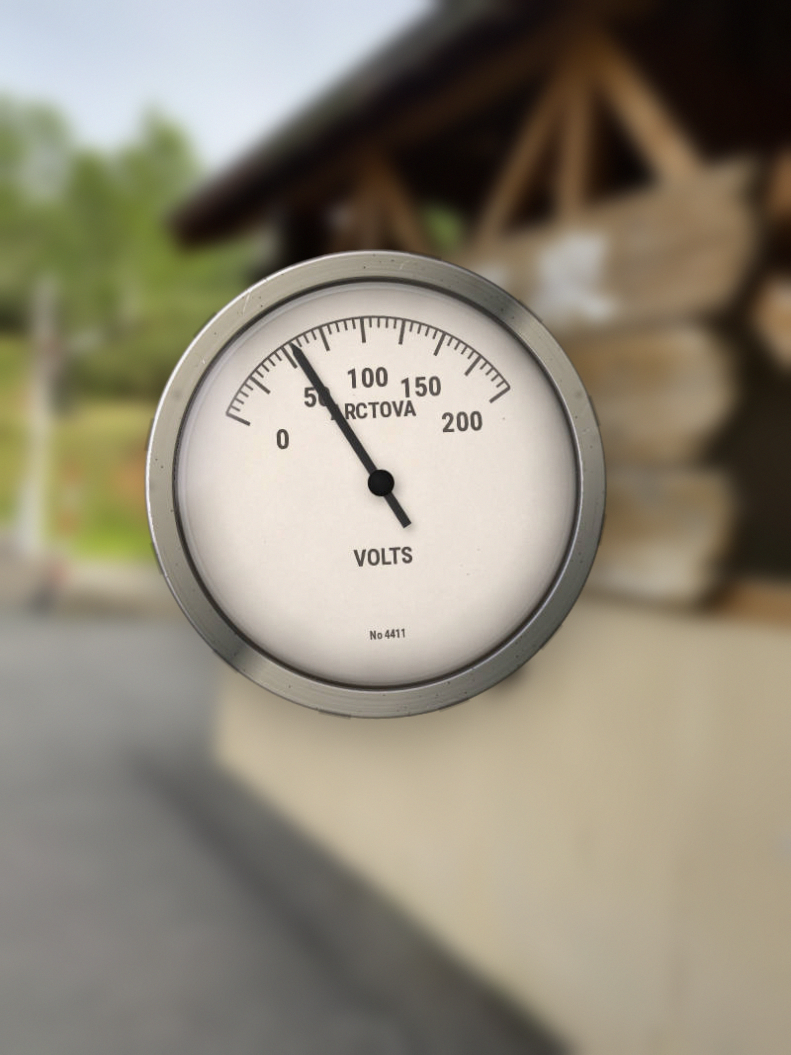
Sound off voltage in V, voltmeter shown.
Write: 55 V
